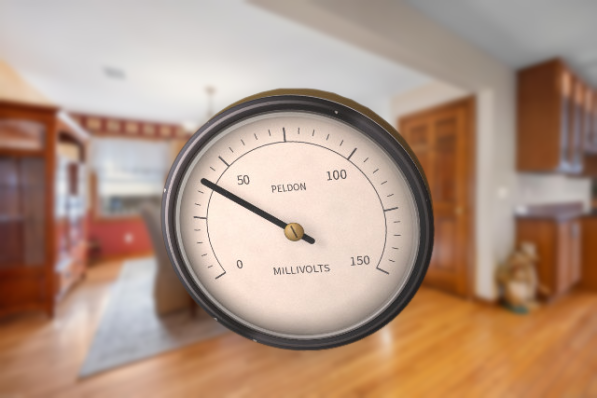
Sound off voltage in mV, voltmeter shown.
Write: 40 mV
